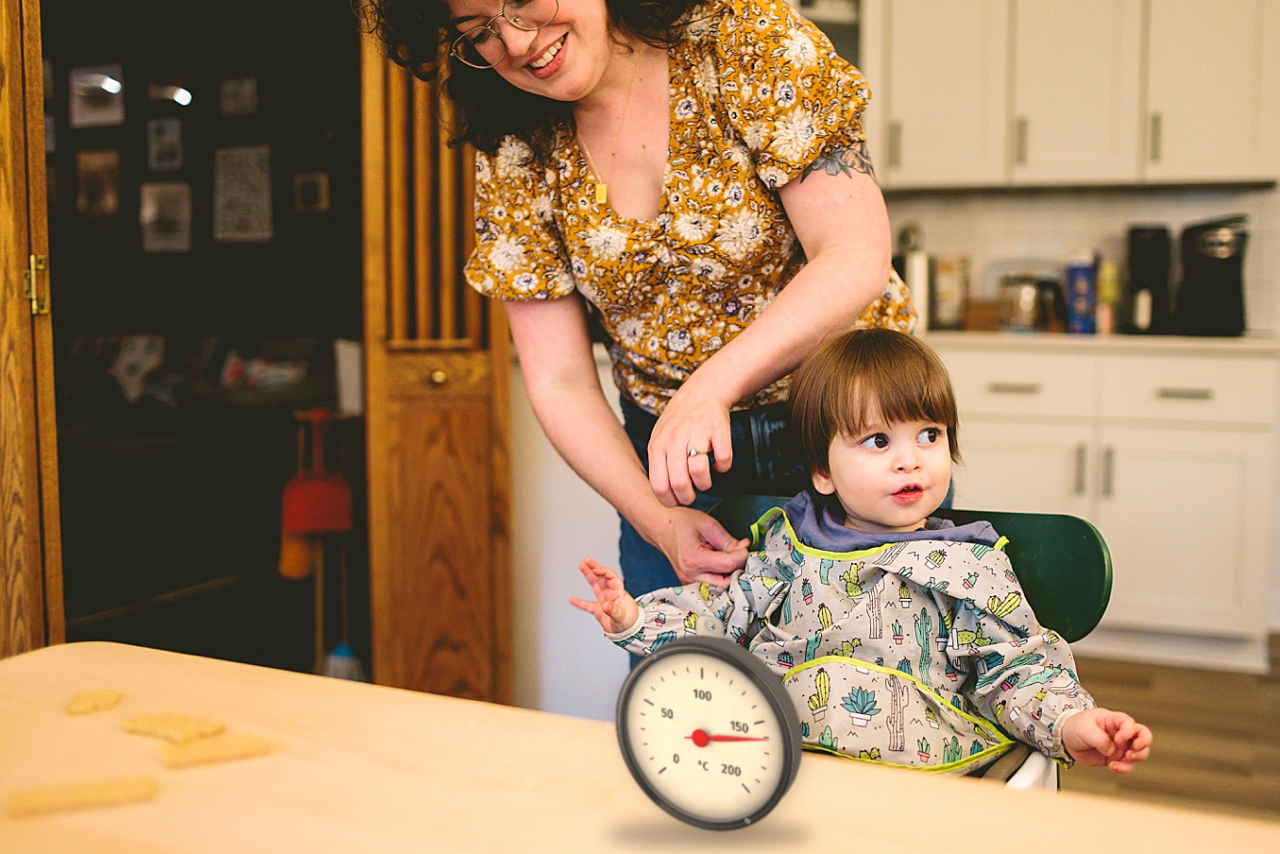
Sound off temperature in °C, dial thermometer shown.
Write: 160 °C
